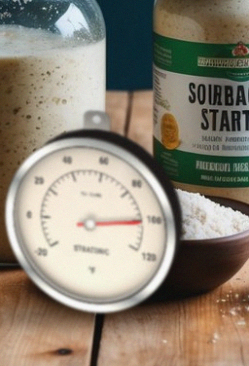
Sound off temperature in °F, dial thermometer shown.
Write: 100 °F
